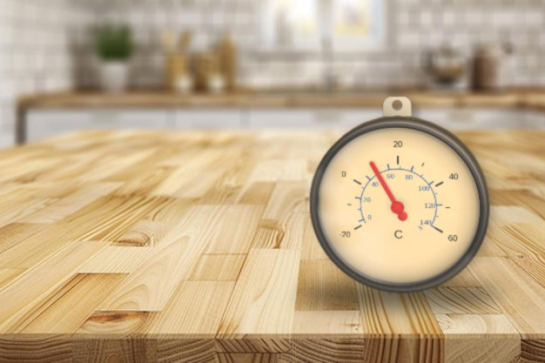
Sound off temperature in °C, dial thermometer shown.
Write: 10 °C
